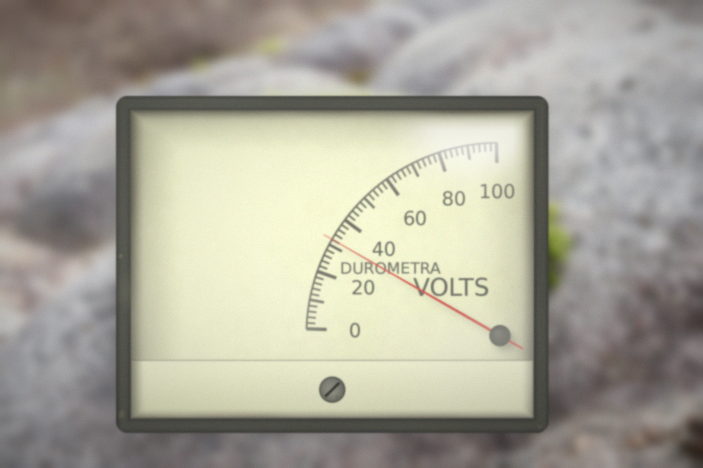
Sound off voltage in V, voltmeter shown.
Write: 32 V
